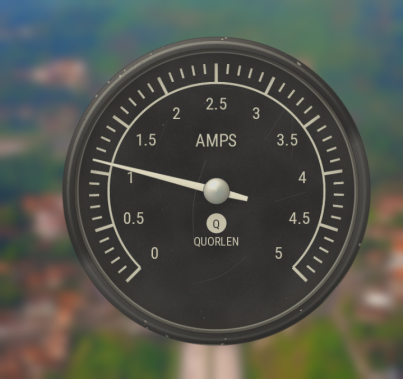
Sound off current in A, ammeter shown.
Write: 1.1 A
